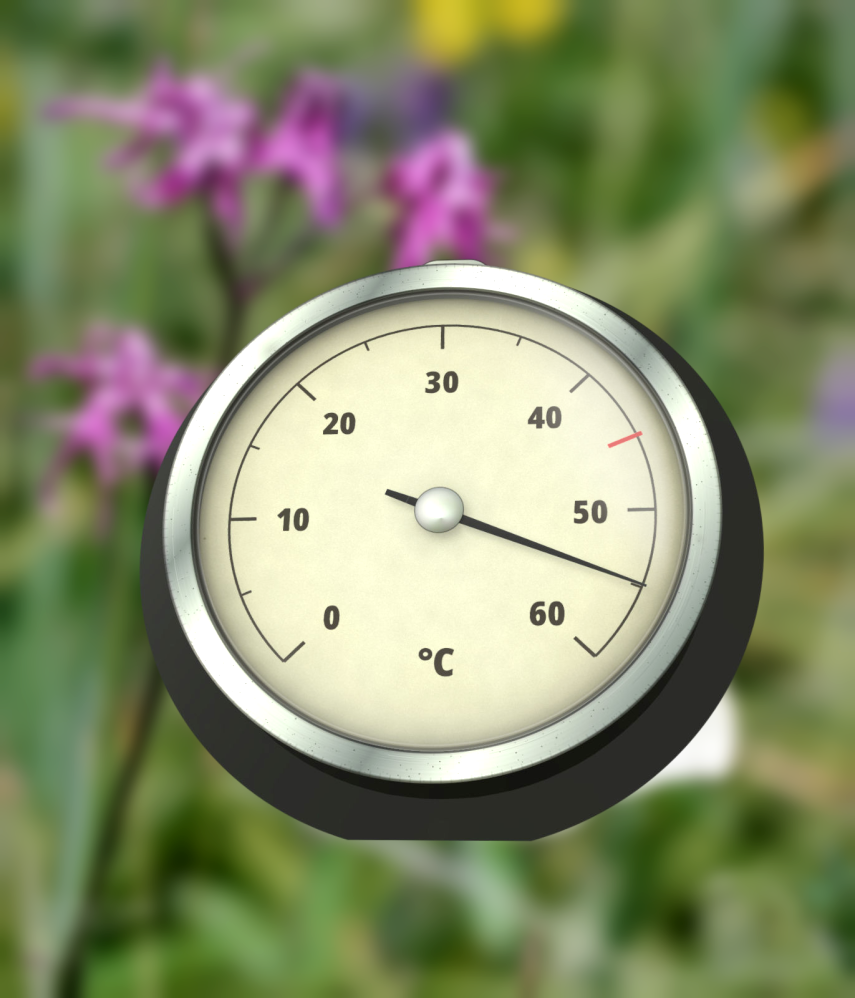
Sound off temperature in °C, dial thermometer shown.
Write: 55 °C
